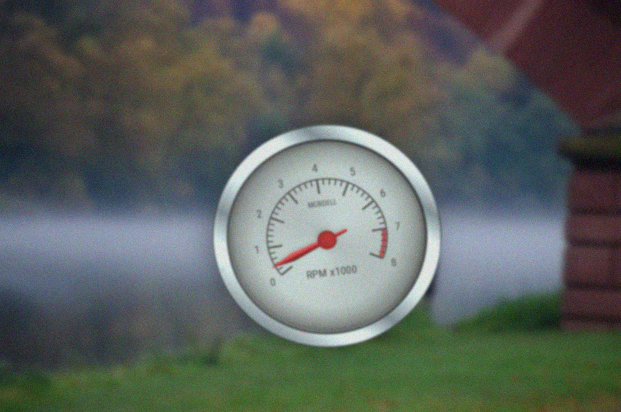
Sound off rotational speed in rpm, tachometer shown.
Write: 400 rpm
